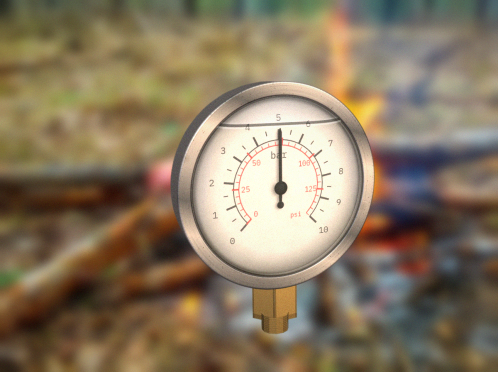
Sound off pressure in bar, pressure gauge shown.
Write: 5 bar
